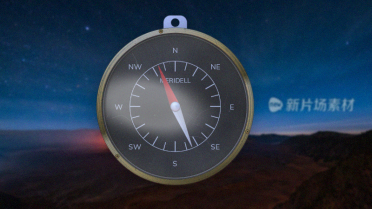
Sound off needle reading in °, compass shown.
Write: 337.5 °
